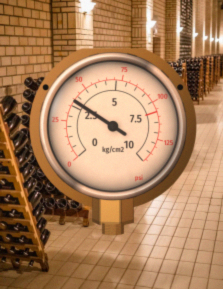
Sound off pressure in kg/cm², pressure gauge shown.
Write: 2.75 kg/cm²
